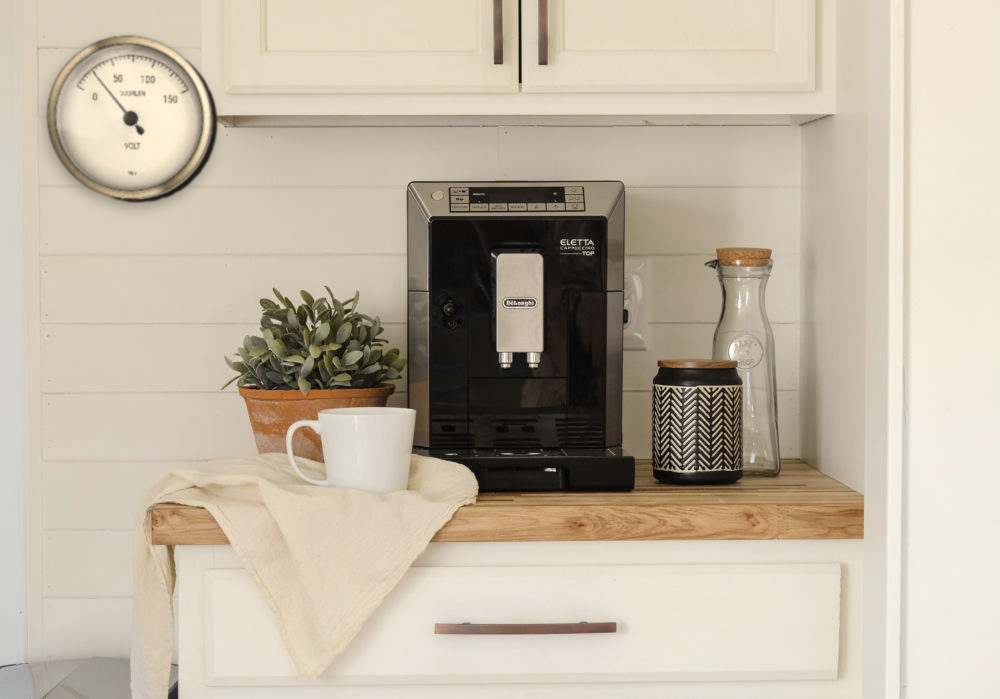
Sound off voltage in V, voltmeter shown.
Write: 25 V
